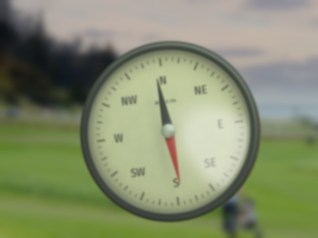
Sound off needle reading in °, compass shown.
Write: 175 °
